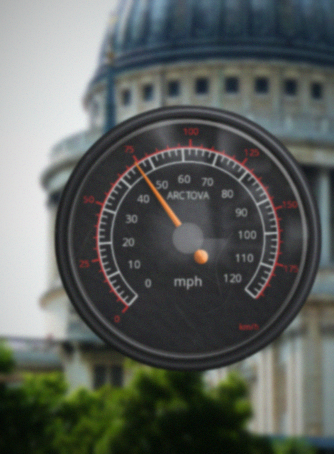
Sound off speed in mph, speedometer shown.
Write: 46 mph
